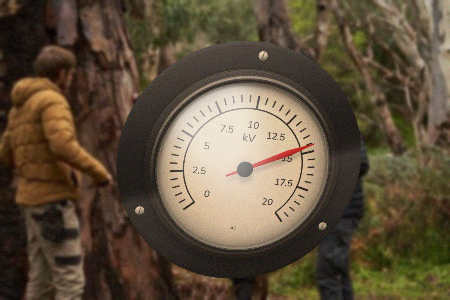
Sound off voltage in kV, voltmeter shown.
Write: 14.5 kV
